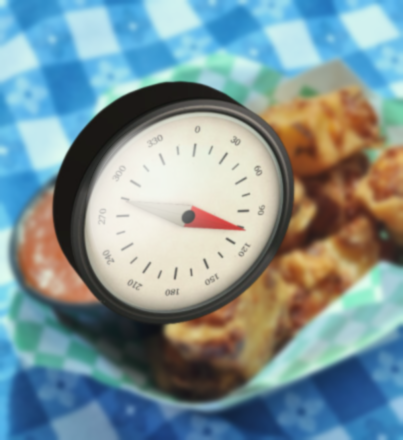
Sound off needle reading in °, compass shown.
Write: 105 °
